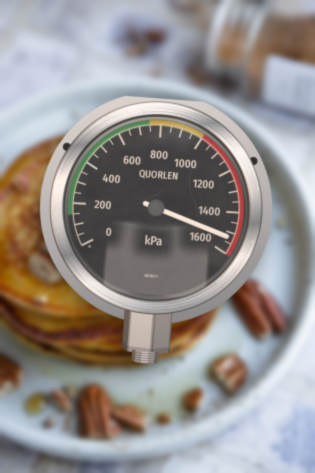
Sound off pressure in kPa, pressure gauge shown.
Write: 1525 kPa
